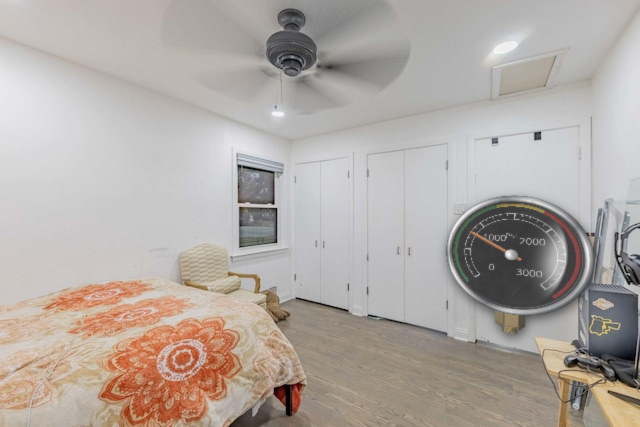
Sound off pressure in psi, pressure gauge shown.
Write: 800 psi
